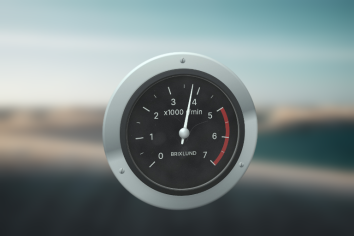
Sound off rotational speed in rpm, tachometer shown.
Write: 3750 rpm
